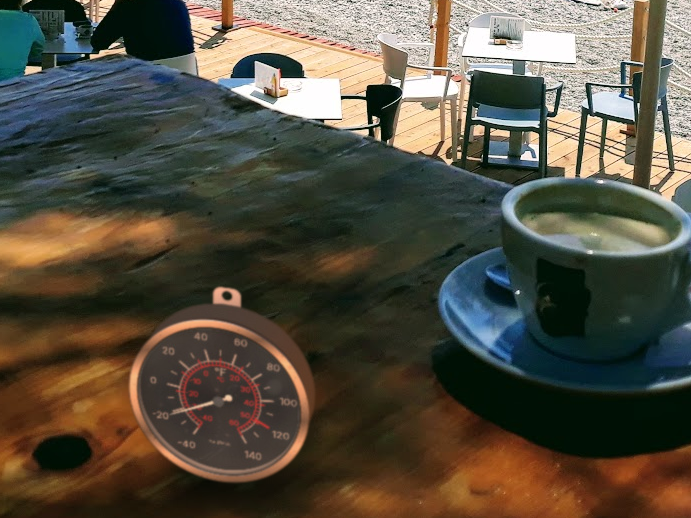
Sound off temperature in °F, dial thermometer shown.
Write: -20 °F
